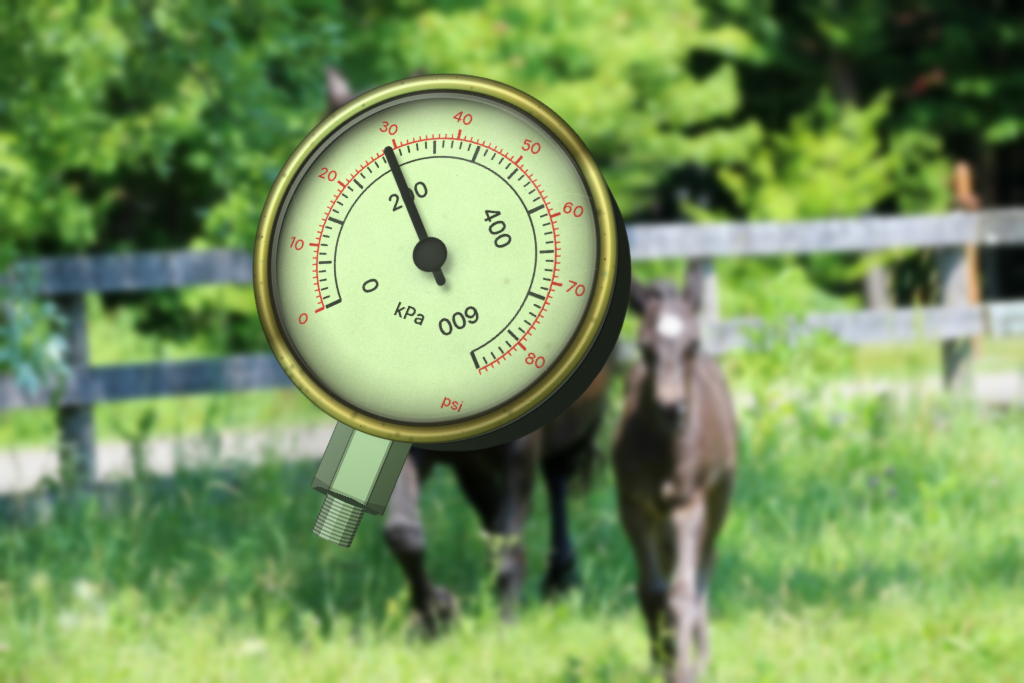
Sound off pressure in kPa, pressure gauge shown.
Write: 200 kPa
